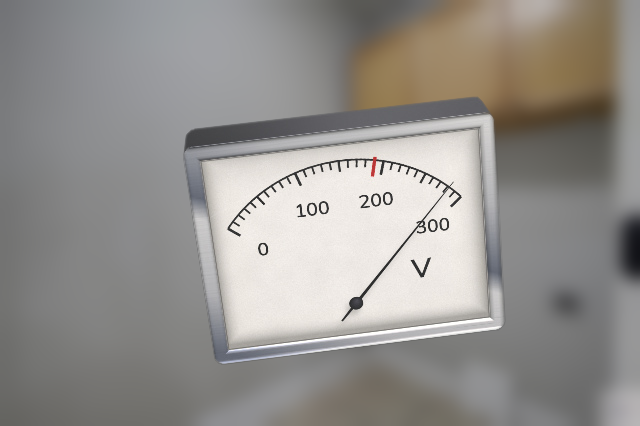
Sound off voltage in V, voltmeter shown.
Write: 280 V
